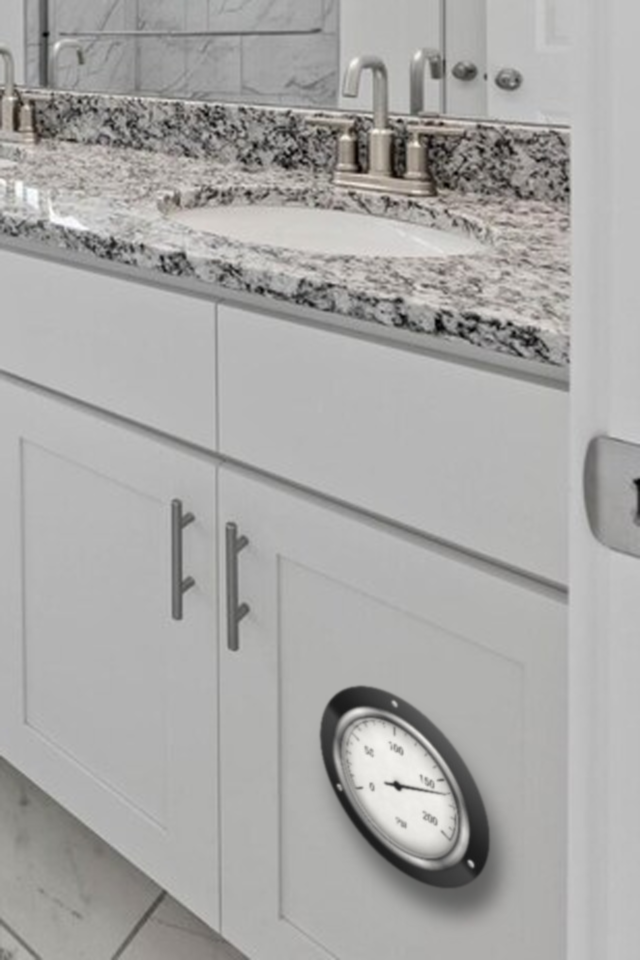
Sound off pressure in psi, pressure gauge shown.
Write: 160 psi
